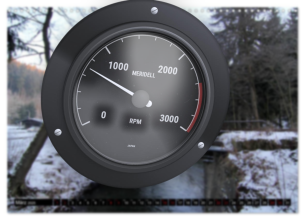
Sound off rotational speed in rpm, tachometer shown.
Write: 700 rpm
